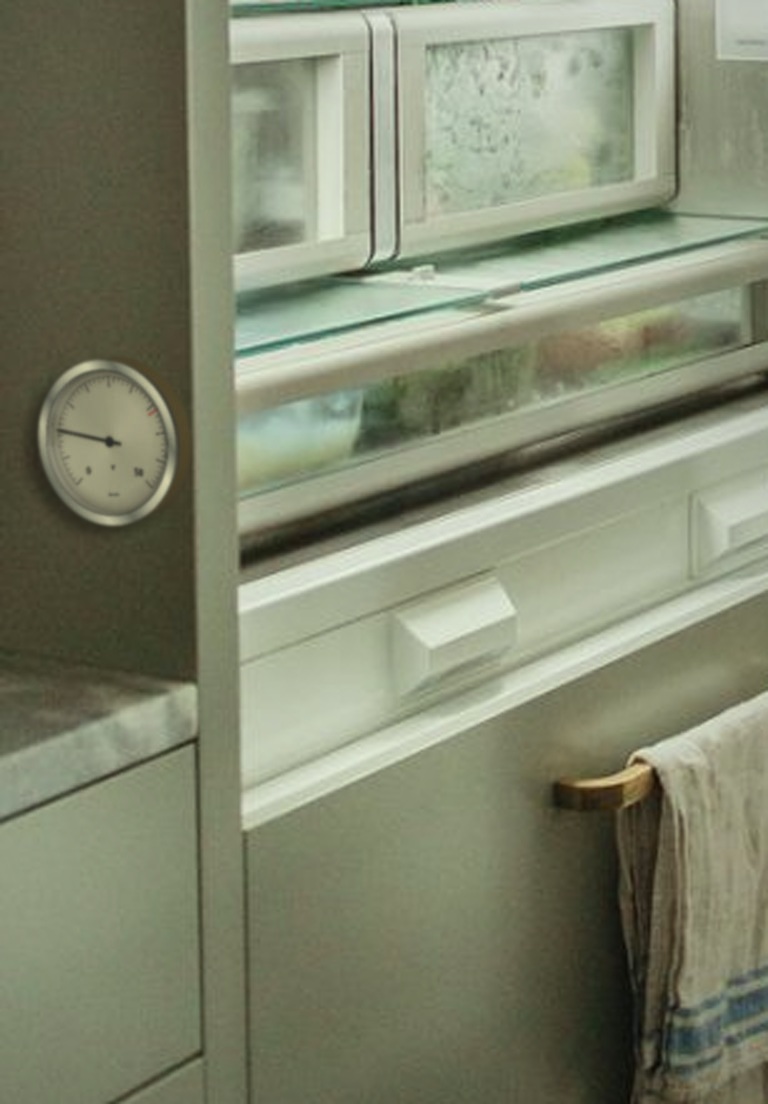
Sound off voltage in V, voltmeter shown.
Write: 10 V
